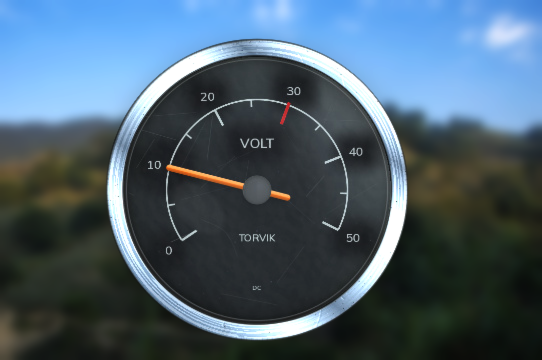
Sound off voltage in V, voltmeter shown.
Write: 10 V
